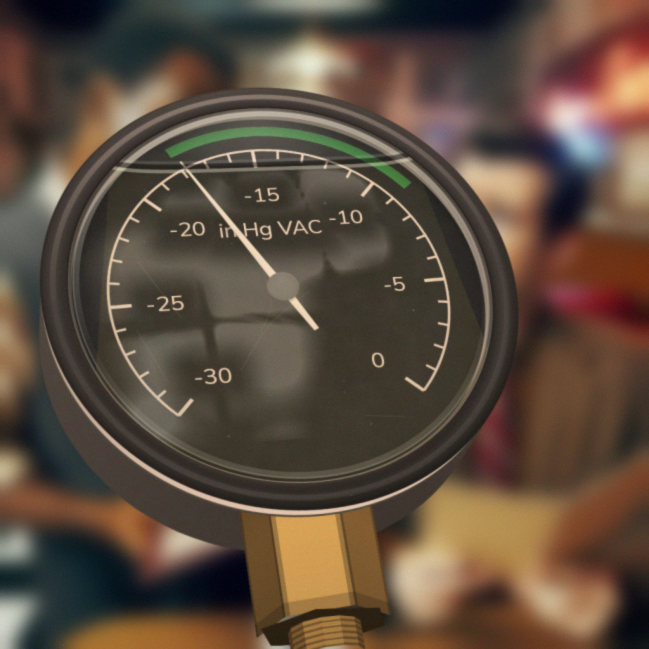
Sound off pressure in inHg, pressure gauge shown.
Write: -18 inHg
